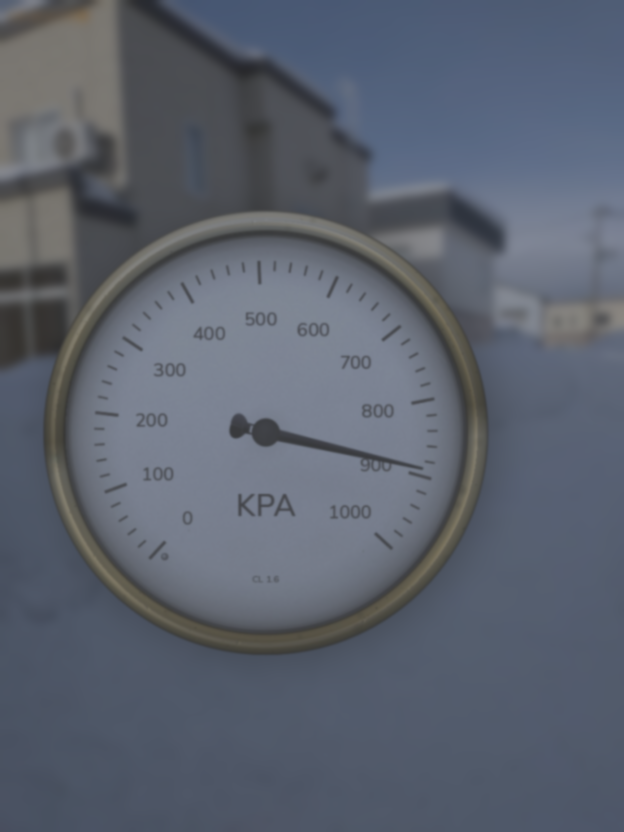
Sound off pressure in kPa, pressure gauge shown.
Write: 890 kPa
